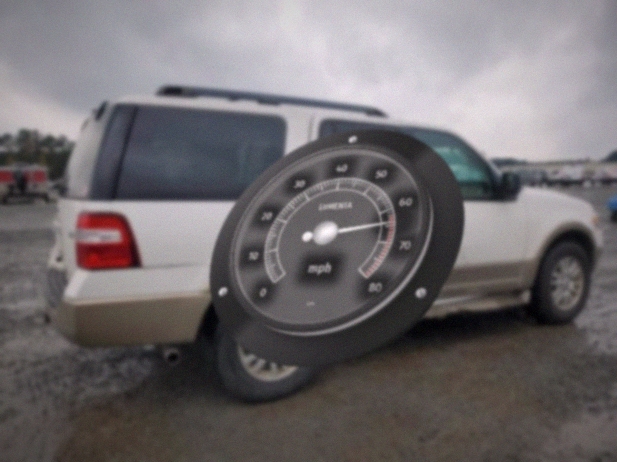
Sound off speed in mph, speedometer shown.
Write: 65 mph
